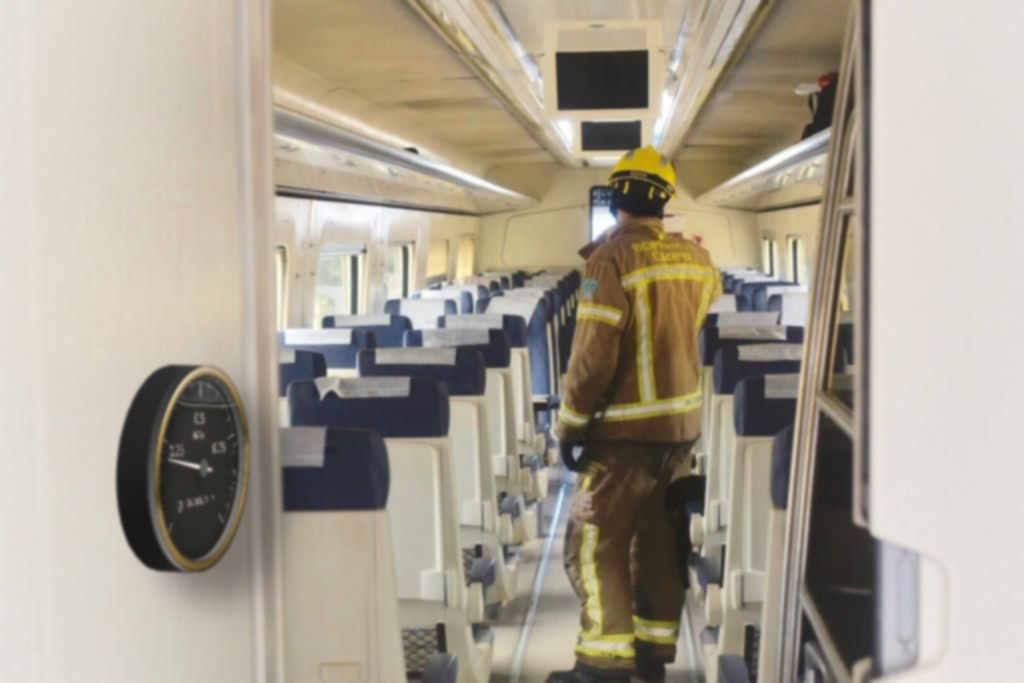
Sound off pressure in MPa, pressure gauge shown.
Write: 0.2 MPa
